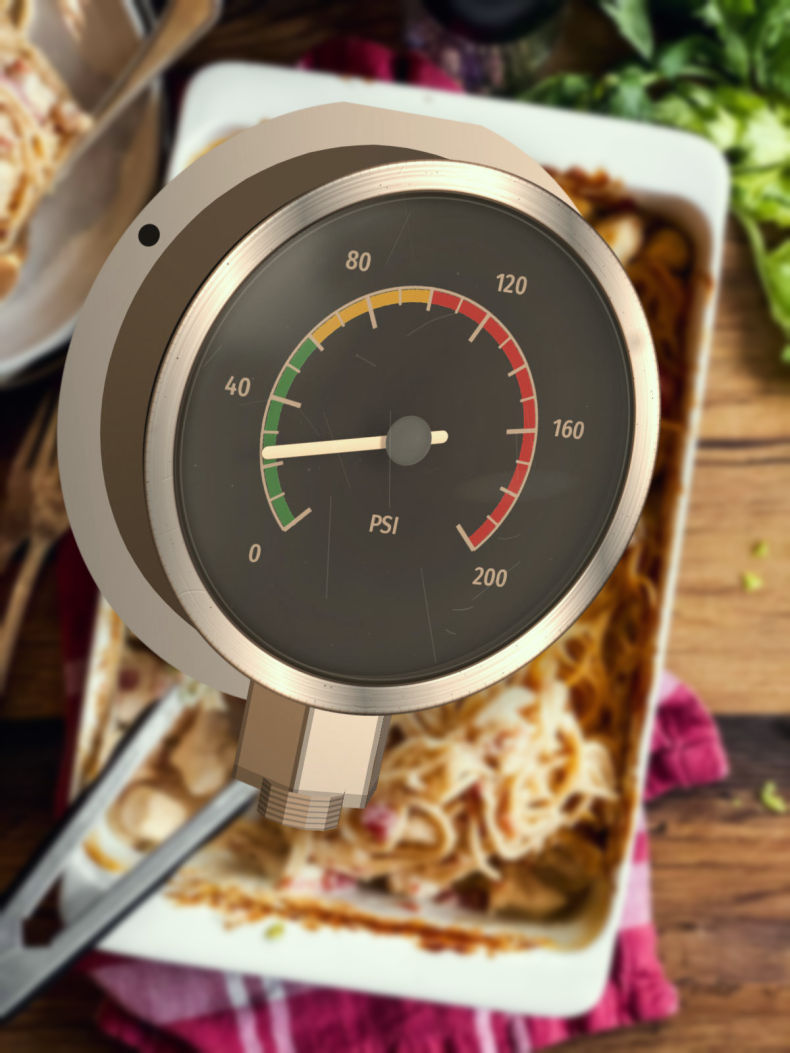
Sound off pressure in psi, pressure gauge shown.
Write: 25 psi
